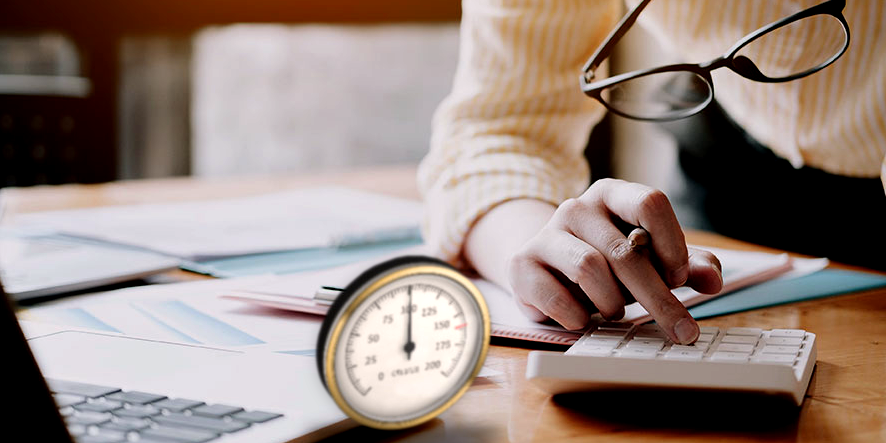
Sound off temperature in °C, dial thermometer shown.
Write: 100 °C
